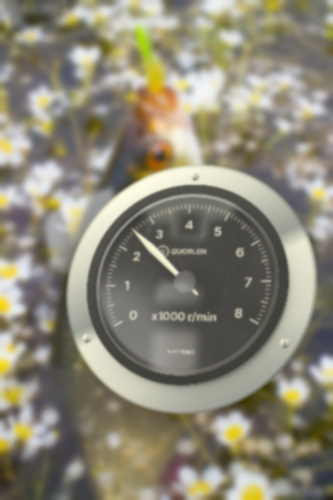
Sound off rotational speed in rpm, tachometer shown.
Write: 2500 rpm
